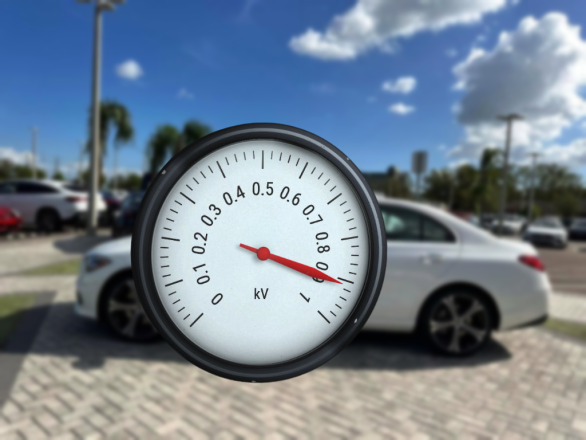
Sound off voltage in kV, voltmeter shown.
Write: 0.91 kV
